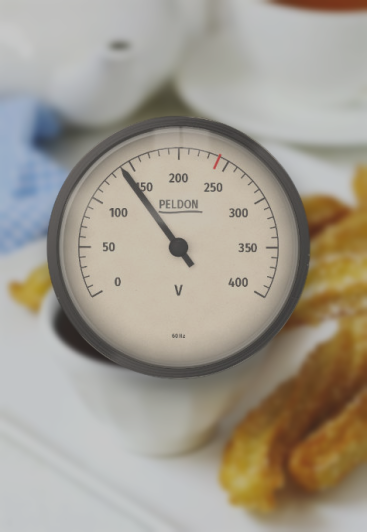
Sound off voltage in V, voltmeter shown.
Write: 140 V
